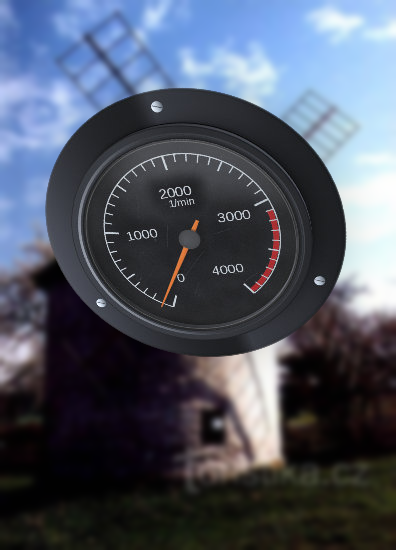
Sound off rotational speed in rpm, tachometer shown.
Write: 100 rpm
